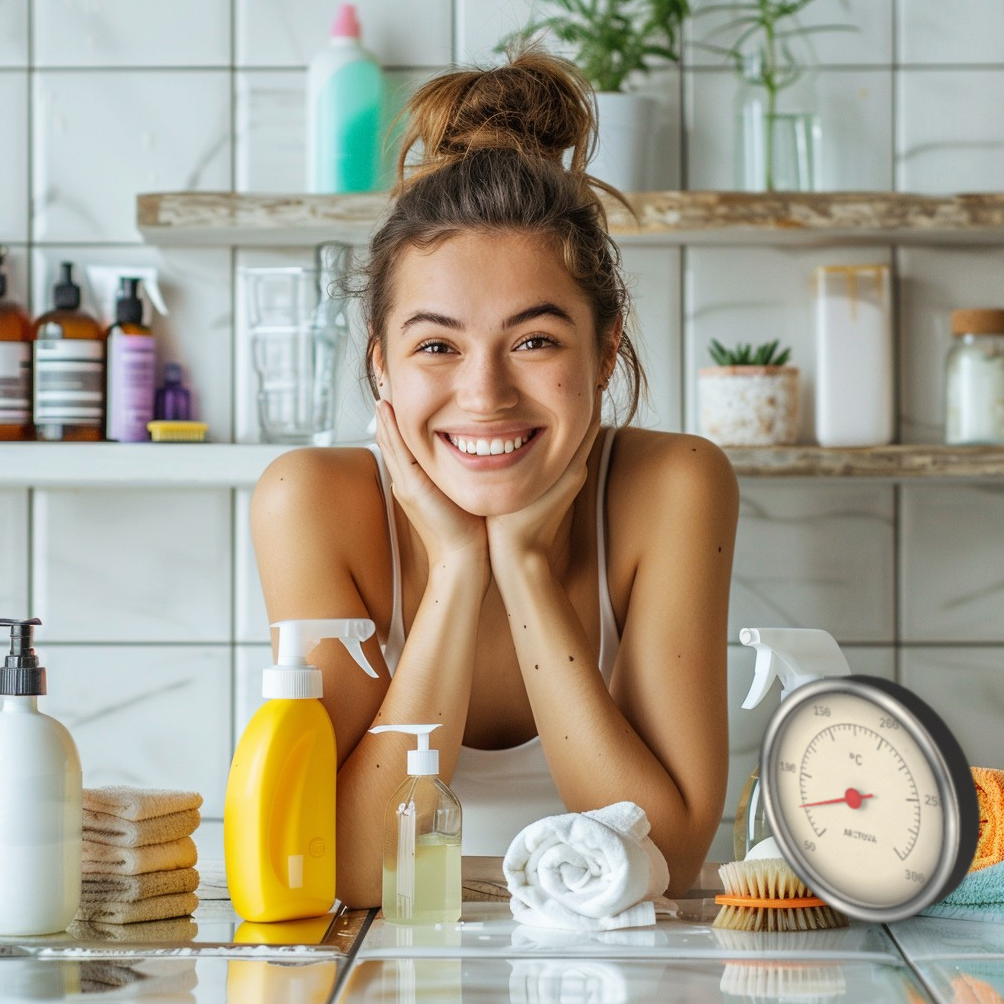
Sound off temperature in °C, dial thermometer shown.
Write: 75 °C
